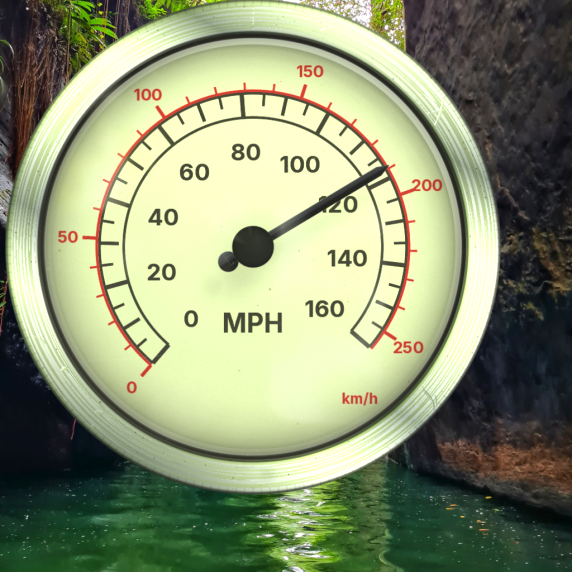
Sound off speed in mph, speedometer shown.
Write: 117.5 mph
